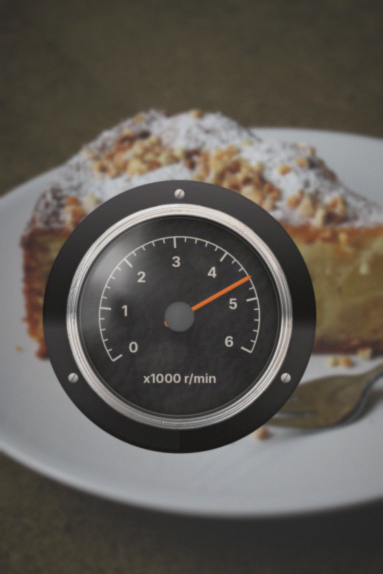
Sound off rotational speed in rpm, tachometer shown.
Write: 4600 rpm
